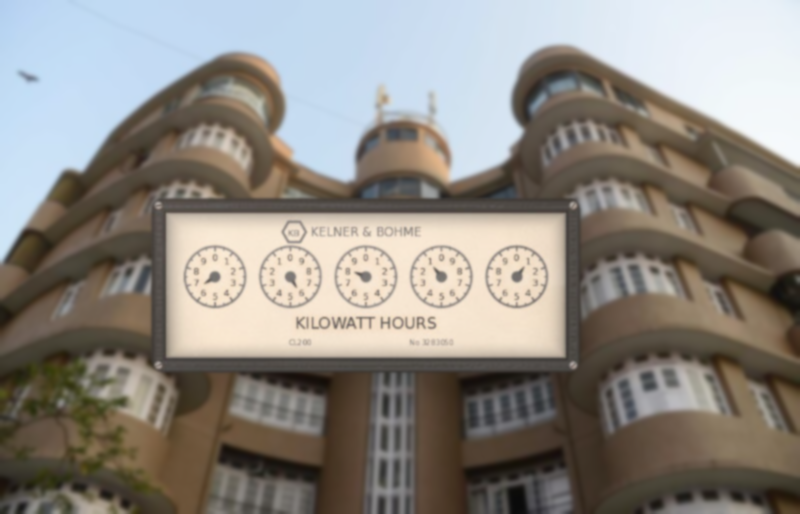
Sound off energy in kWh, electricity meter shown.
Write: 65811 kWh
